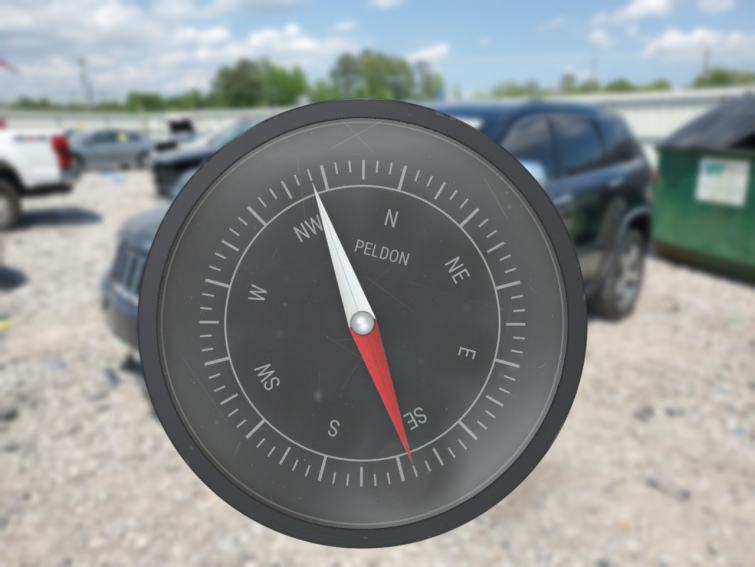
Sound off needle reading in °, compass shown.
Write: 145 °
